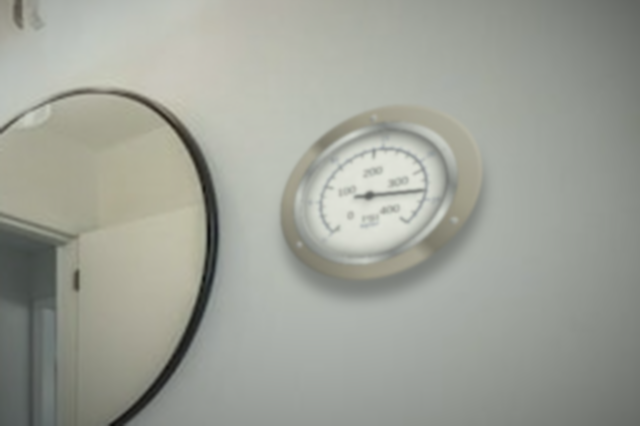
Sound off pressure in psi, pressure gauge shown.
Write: 340 psi
